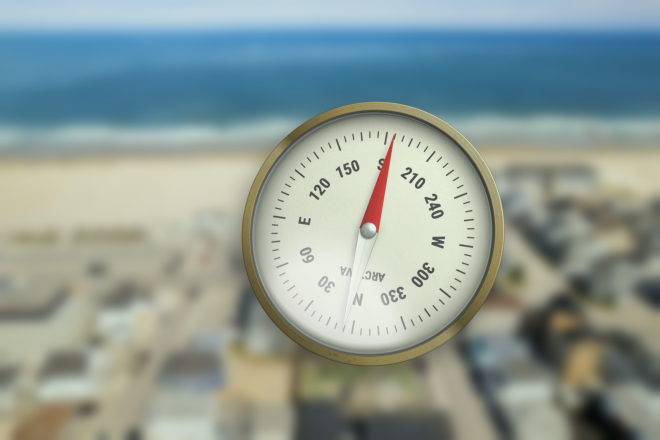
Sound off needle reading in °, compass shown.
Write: 185 °
